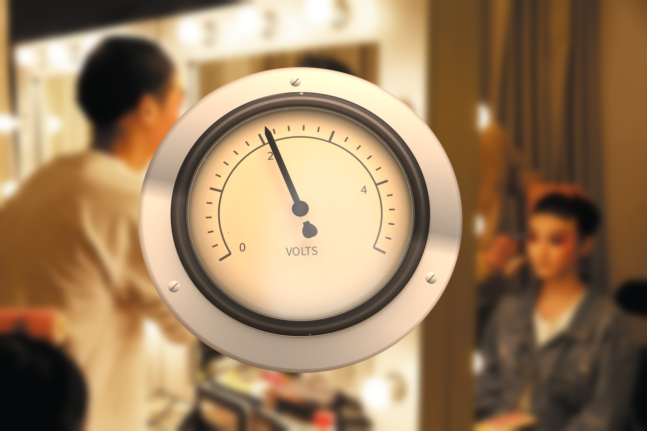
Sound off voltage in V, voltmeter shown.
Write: 2.1 V
